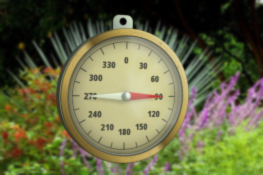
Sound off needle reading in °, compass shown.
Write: 90 °
